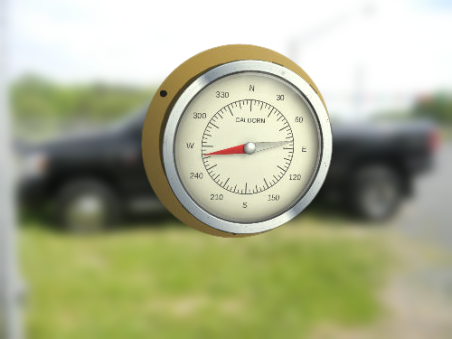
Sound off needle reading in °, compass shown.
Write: 260 °
